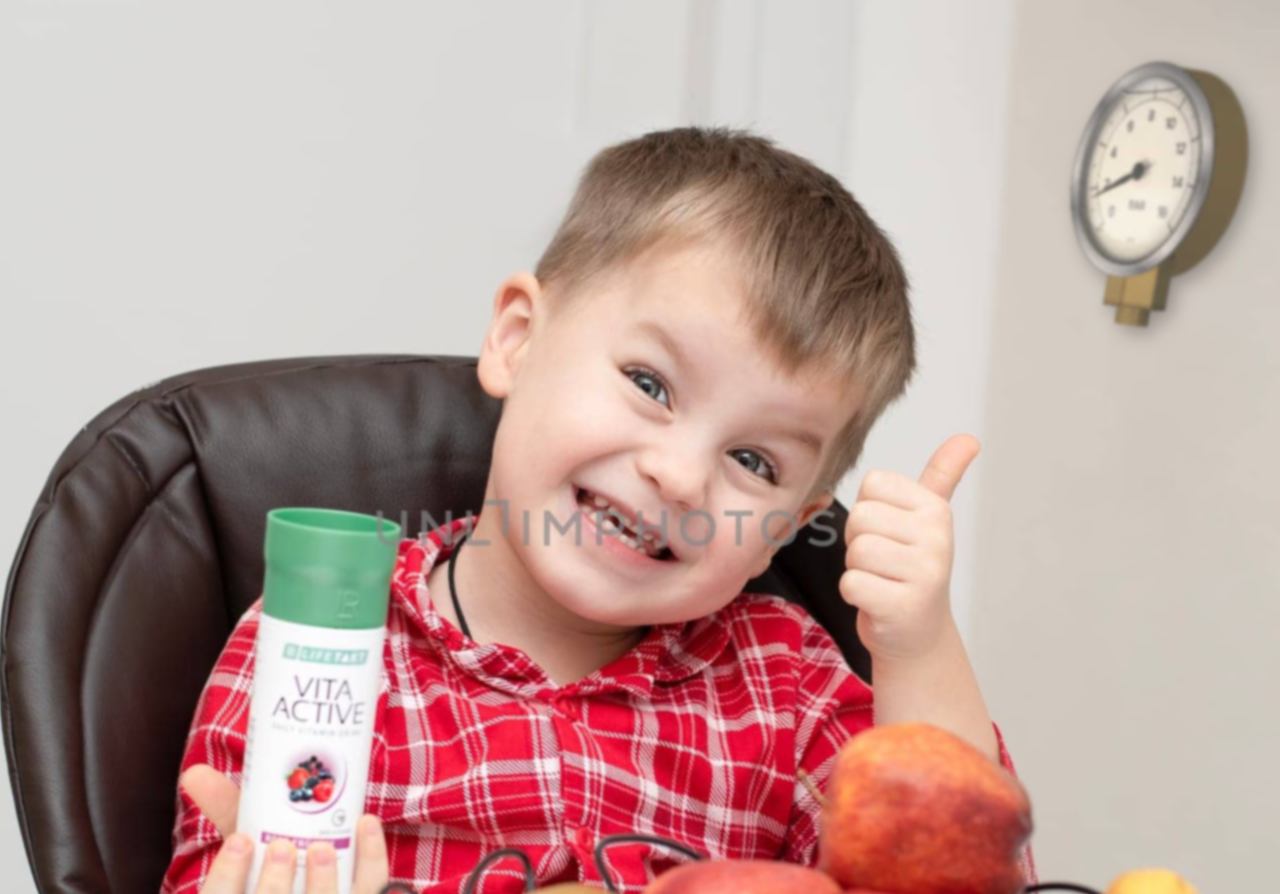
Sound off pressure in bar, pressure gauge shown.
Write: 1.5 bar
